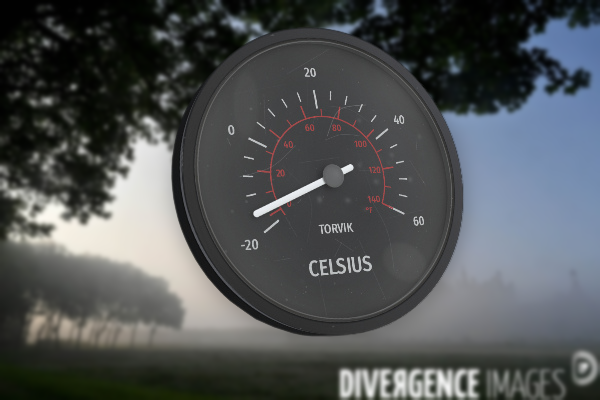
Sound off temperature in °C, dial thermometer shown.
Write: -16 °C
